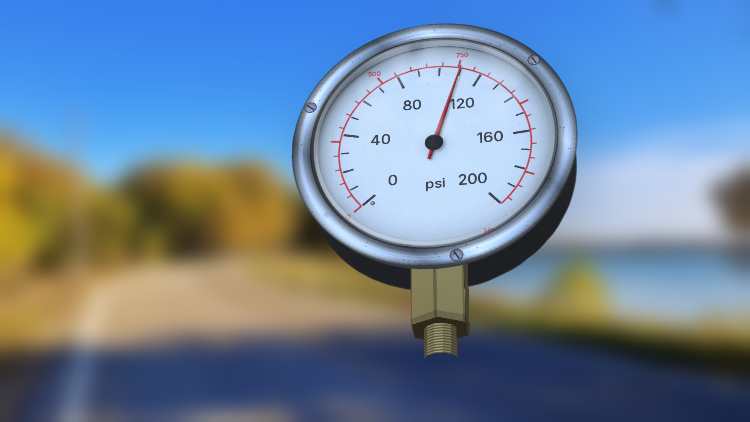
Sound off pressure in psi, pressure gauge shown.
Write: 110 psi
